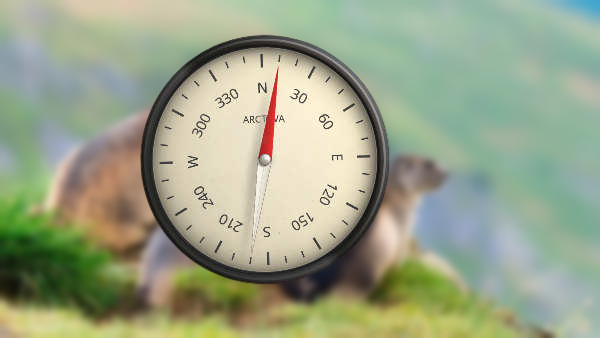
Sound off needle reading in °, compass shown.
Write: 10 °
